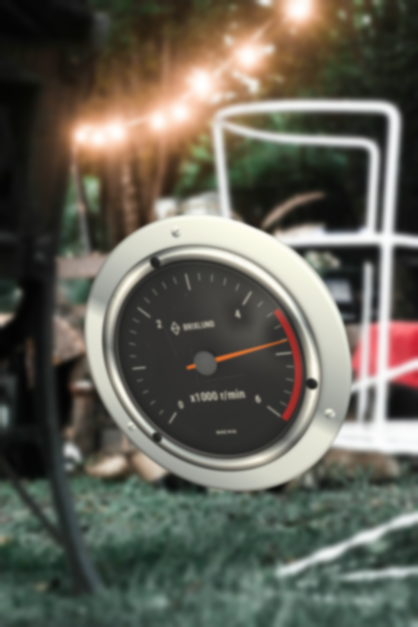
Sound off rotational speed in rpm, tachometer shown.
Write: 4800 rpm
